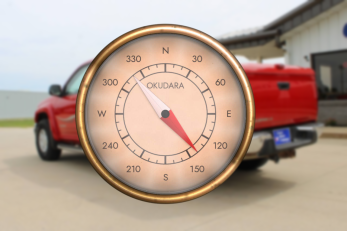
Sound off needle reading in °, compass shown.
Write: 140 °
